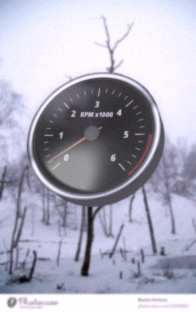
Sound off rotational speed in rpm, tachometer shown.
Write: 200 rpm
